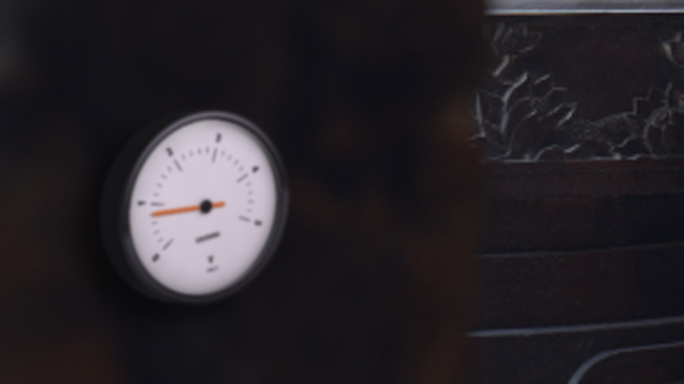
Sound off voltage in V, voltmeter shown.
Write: 0.8 V
